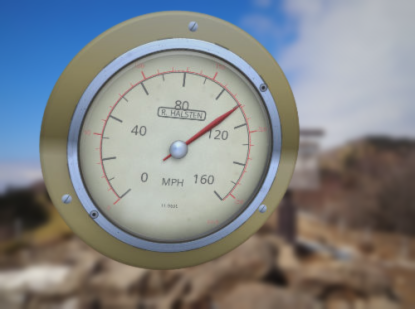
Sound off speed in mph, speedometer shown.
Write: 110 mph
